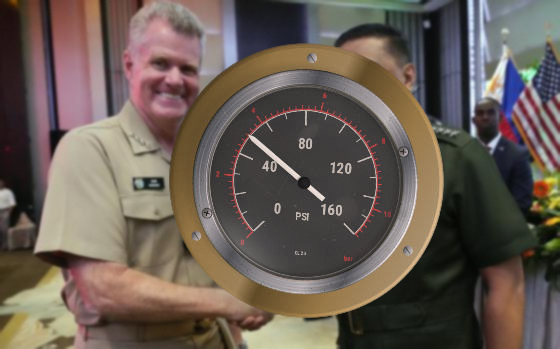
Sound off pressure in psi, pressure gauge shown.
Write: 50 psi
